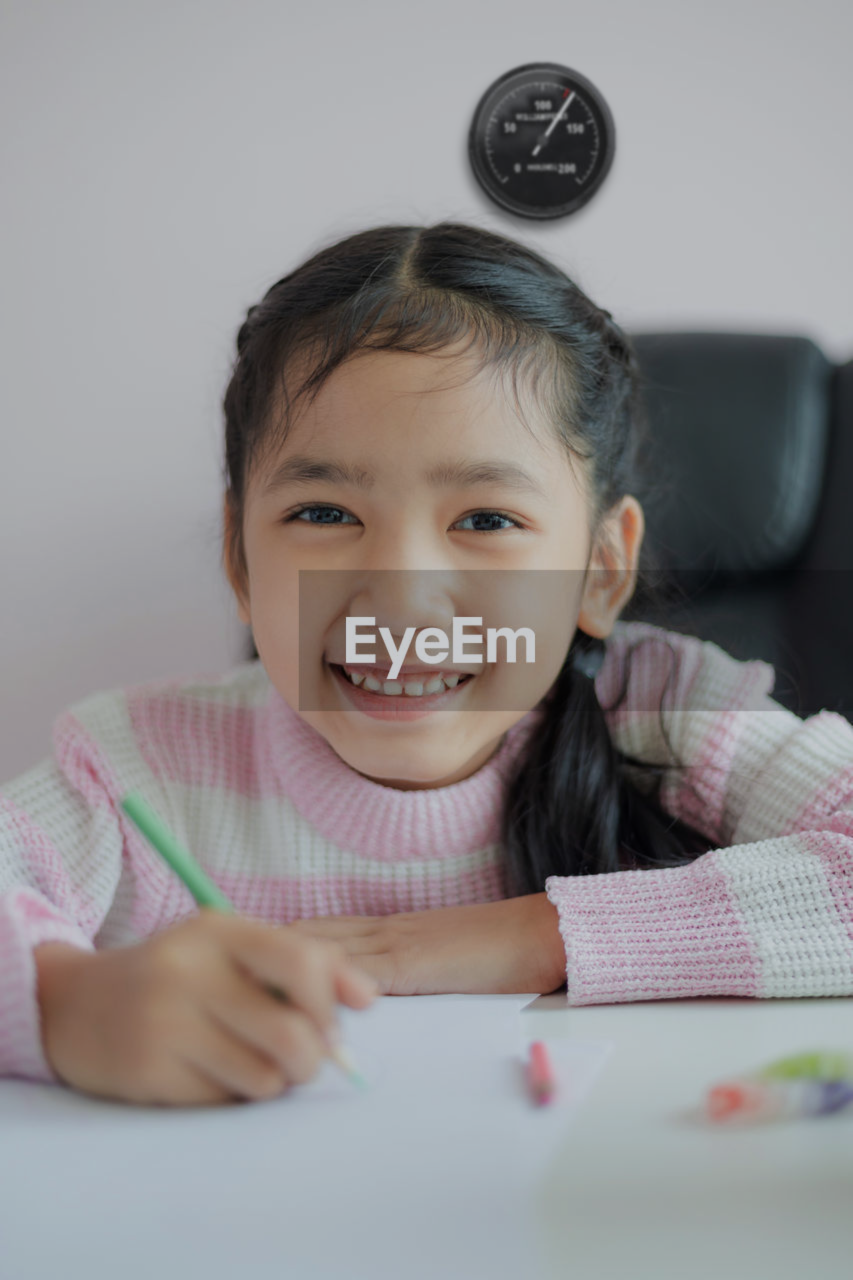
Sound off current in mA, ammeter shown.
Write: 125 mA
